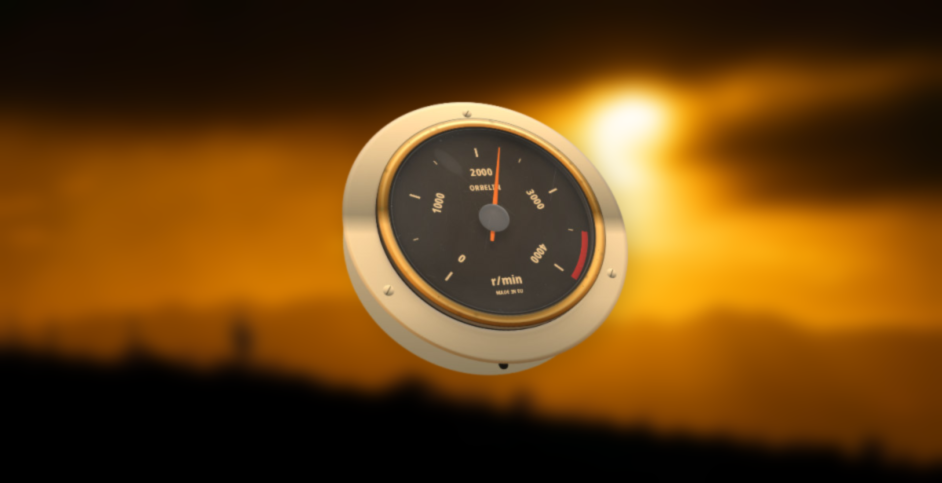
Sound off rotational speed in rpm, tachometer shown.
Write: 2250 rpm
